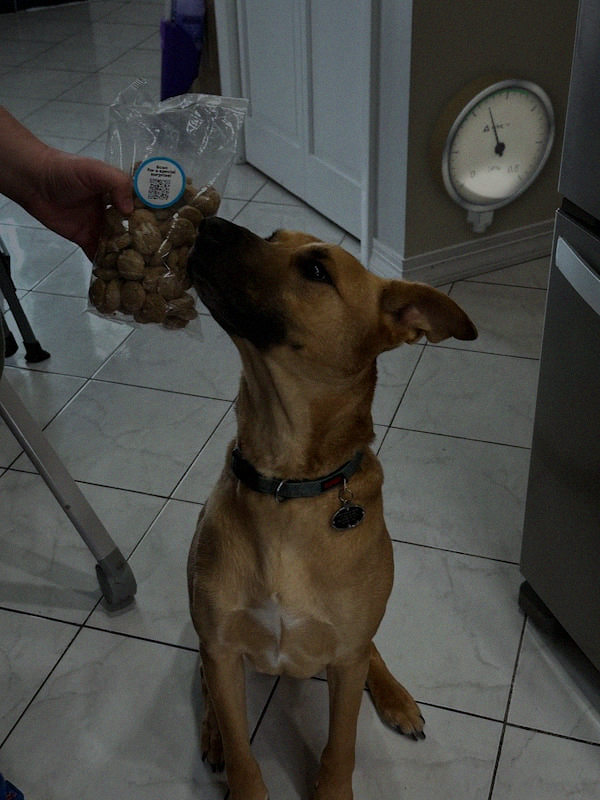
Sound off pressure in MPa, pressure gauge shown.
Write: 0.24 MPa
